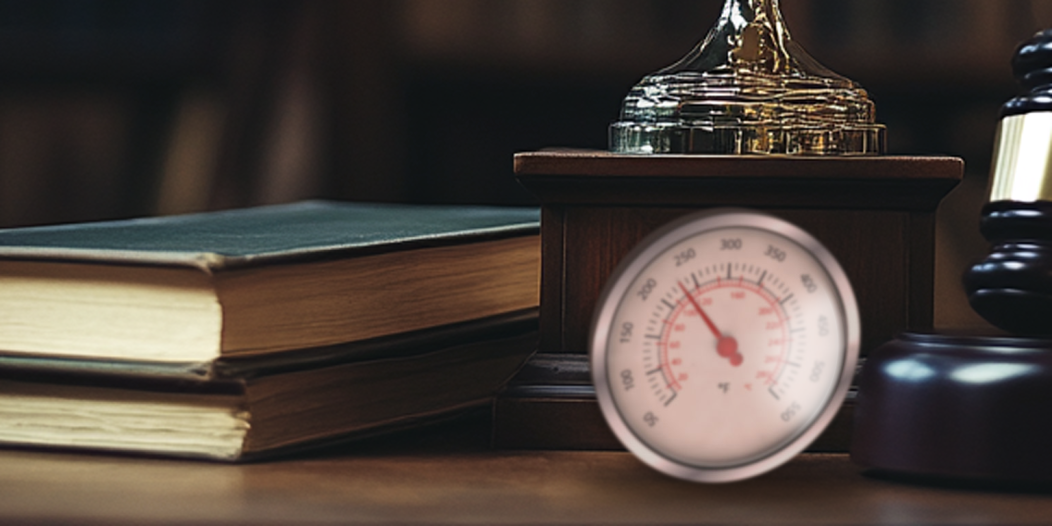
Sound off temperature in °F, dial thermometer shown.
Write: 230 °F
